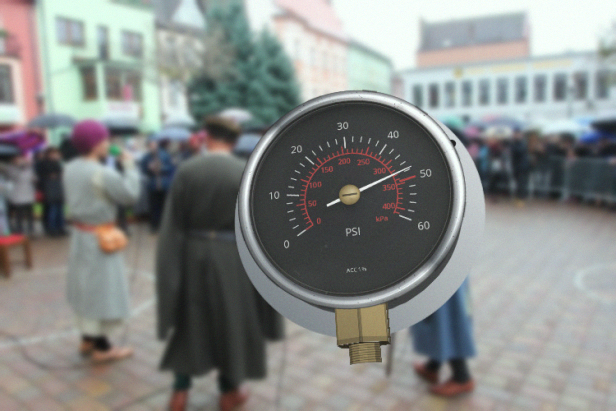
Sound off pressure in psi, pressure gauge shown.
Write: 48 psi
